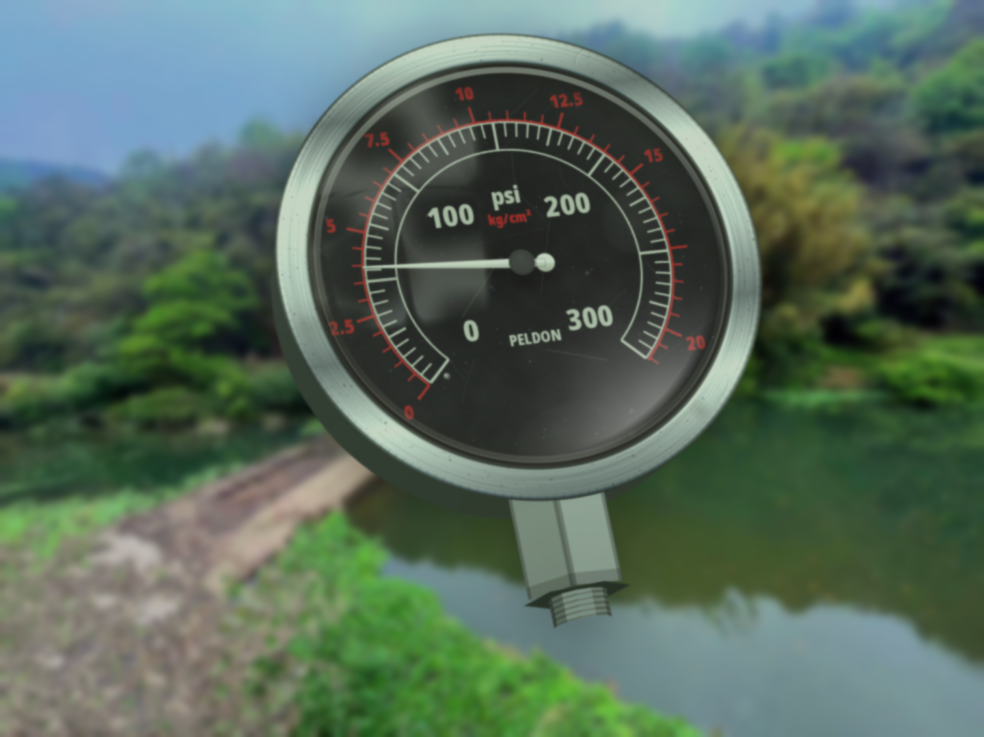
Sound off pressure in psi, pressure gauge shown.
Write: 55 psi
